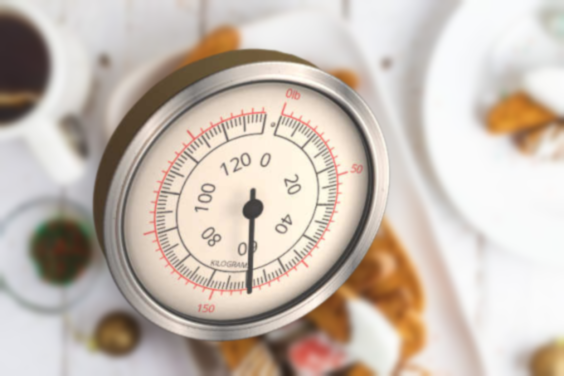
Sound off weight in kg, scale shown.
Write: 60 kg
